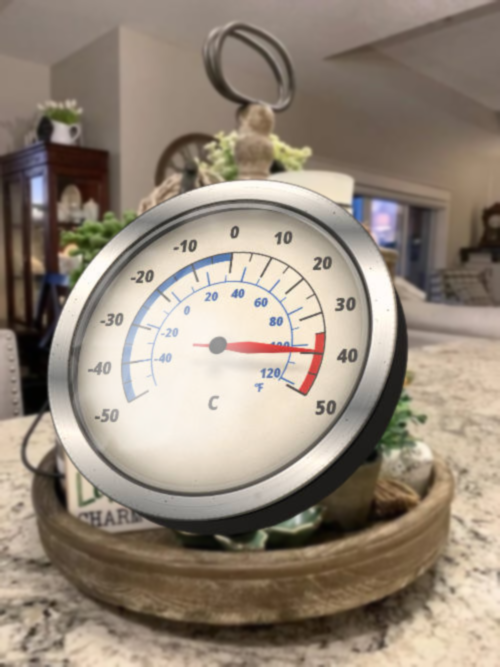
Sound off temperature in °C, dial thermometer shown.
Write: 40 °C
